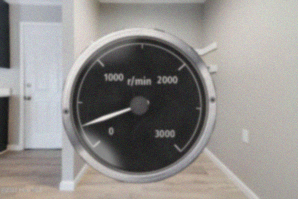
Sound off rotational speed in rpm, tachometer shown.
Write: 250 rpm
